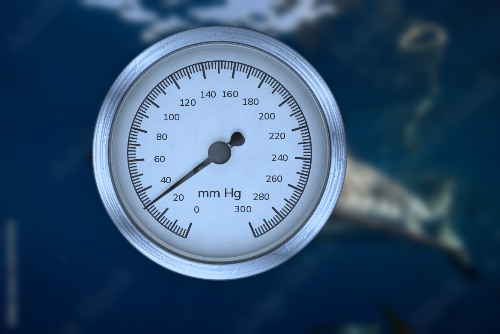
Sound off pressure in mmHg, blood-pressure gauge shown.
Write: 30 mmHg
